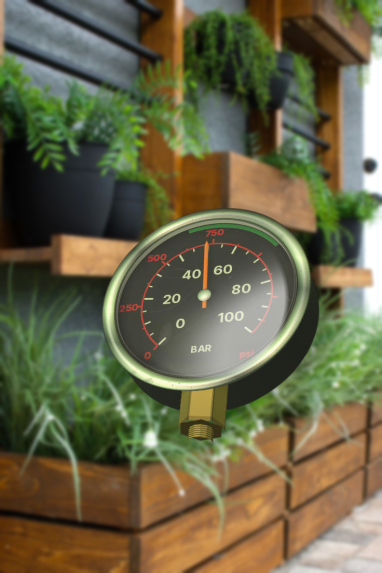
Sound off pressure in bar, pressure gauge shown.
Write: 50 bar
